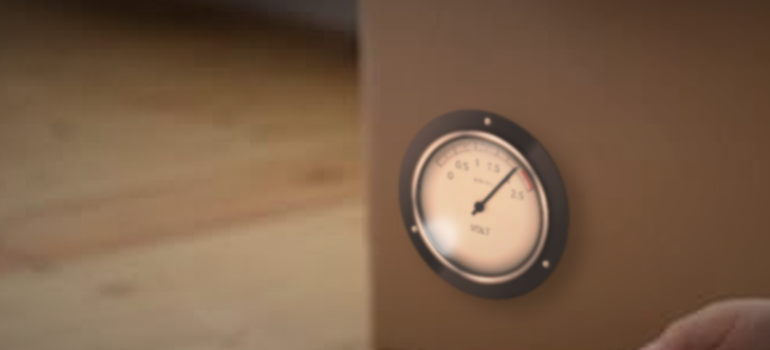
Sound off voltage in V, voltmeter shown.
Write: 2 V
